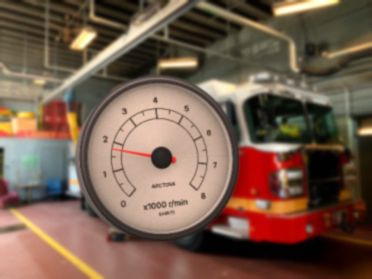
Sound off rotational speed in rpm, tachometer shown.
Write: 1750 rpm
